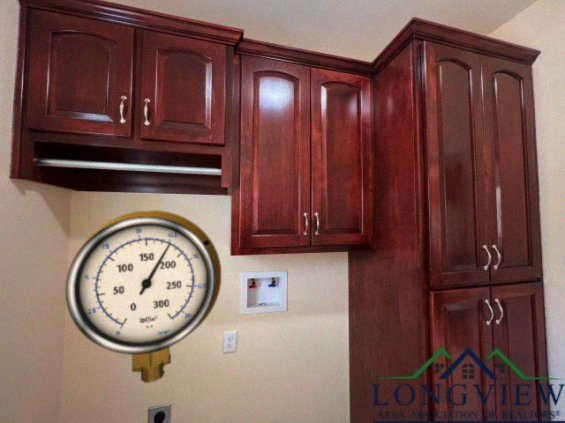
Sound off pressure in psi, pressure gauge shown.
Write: 180 psi
